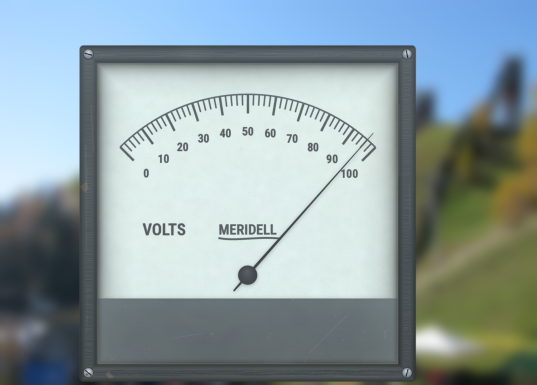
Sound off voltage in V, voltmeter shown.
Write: 96 V
